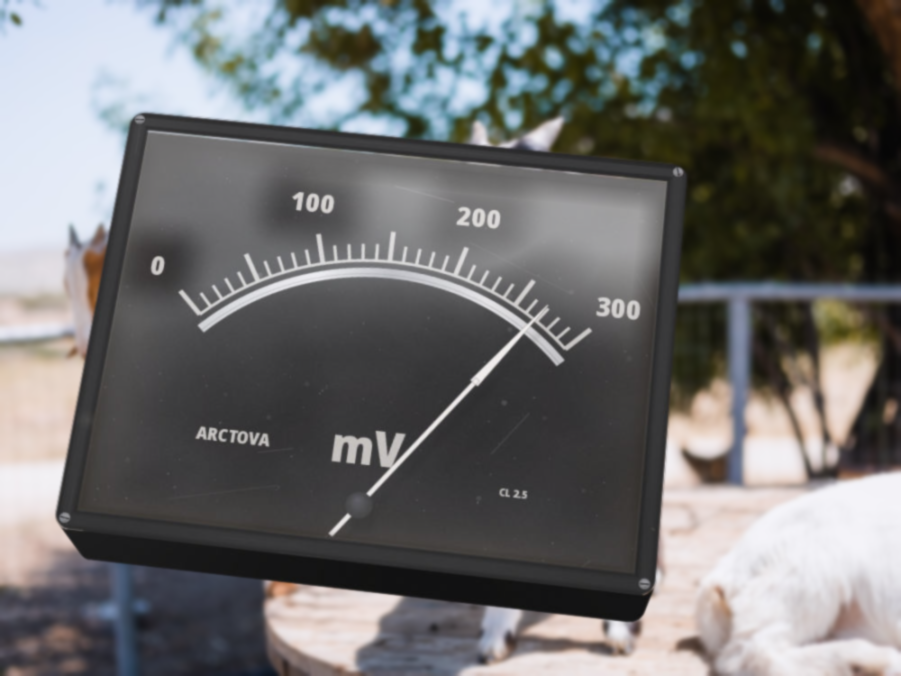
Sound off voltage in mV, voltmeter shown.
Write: 270 mV
